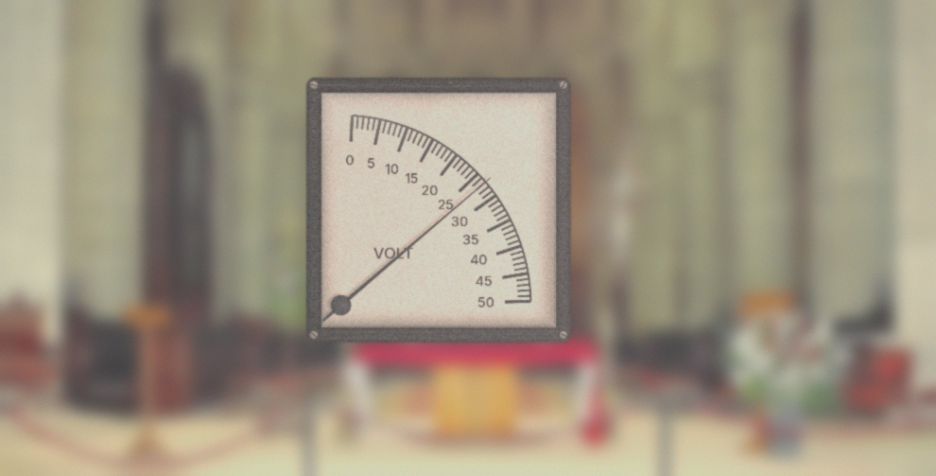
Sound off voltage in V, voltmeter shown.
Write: 27 V
